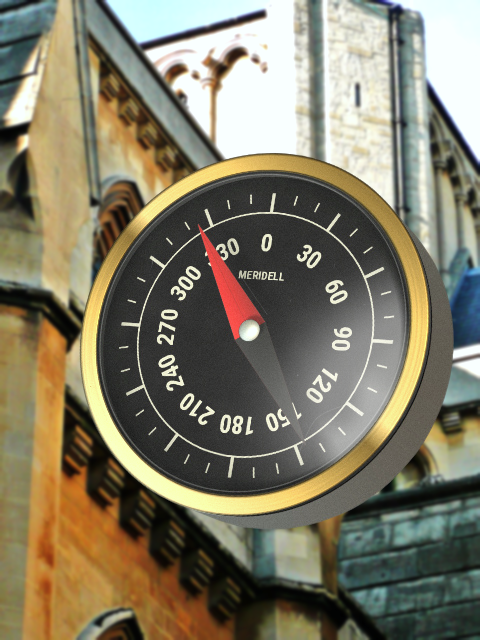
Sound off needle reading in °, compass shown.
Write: 325 °
